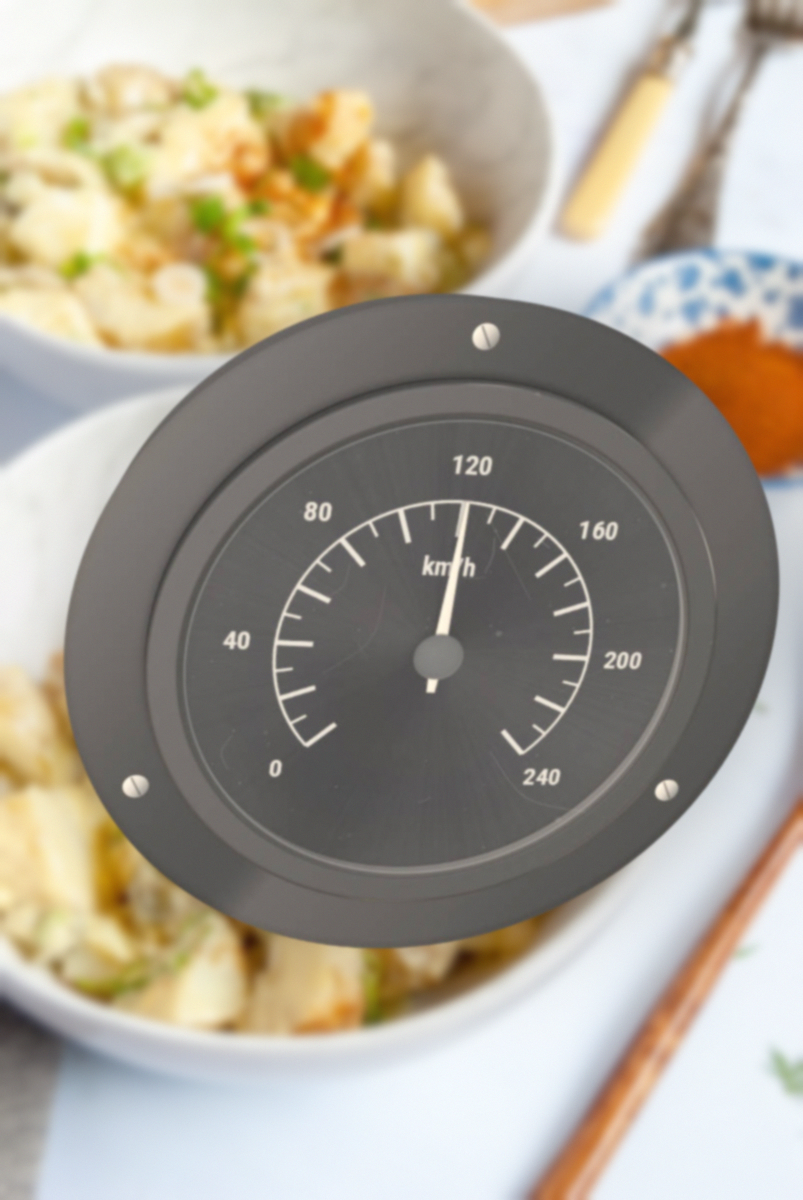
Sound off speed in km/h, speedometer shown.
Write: 120 km/h
